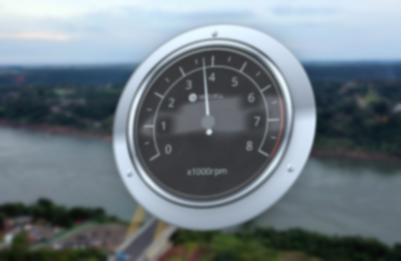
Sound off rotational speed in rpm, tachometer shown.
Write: 3750 rpm
